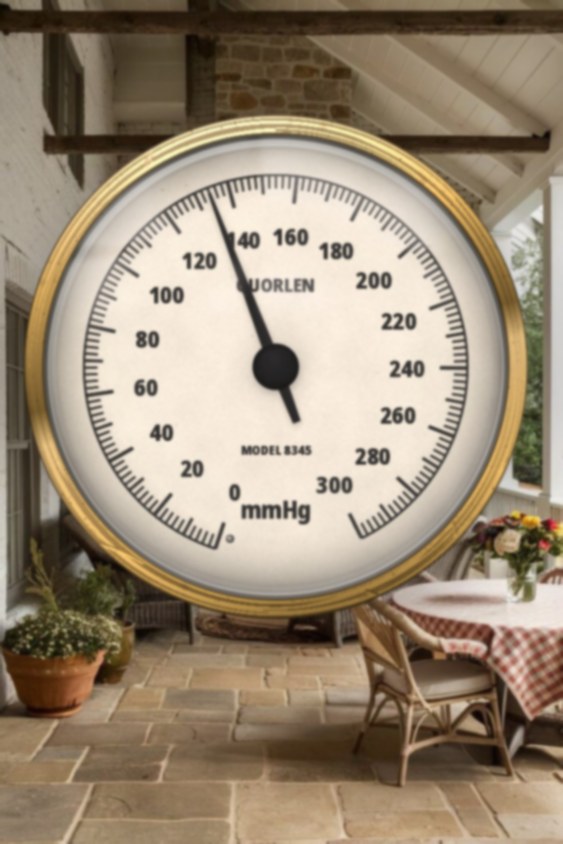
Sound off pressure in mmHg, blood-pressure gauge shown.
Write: 134 mmHg
